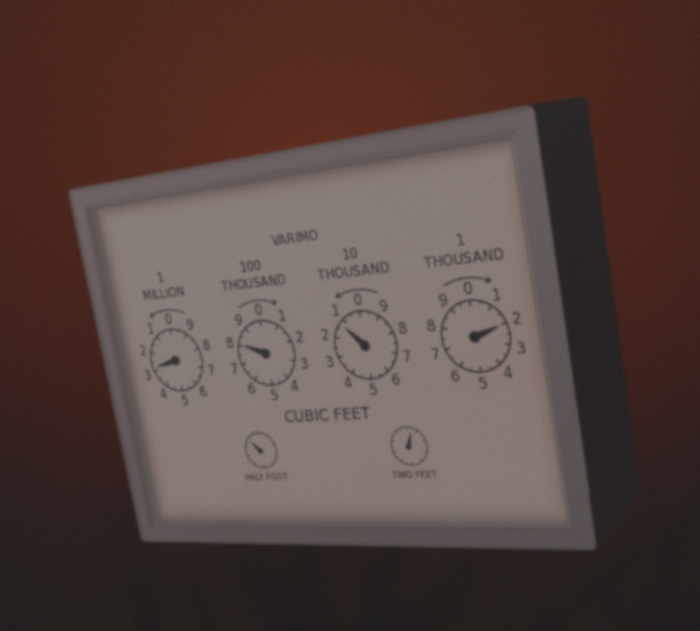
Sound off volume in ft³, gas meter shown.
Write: 281200 ft³
